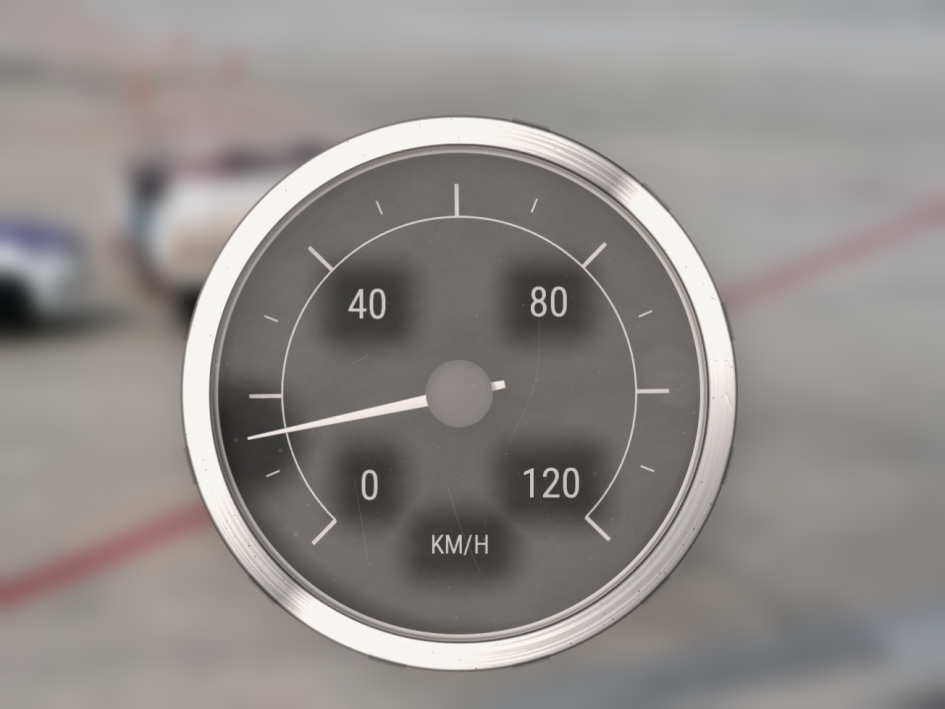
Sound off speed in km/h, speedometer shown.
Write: 15 km/h
